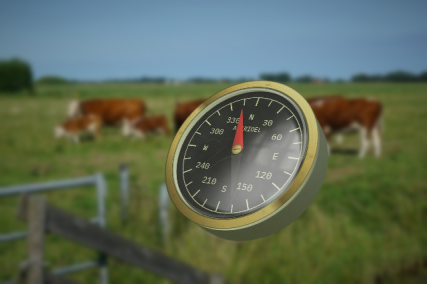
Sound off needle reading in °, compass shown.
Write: 345 °
